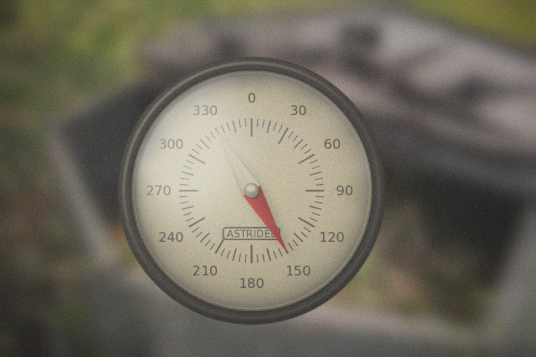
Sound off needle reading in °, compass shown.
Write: 150 °
